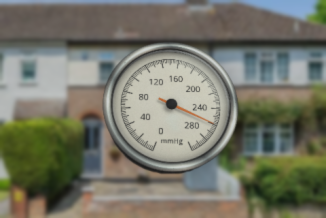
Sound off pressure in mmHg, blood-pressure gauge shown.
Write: 260 mmHg
